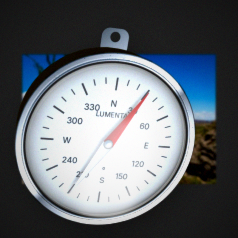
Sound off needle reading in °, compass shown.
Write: 30 °
